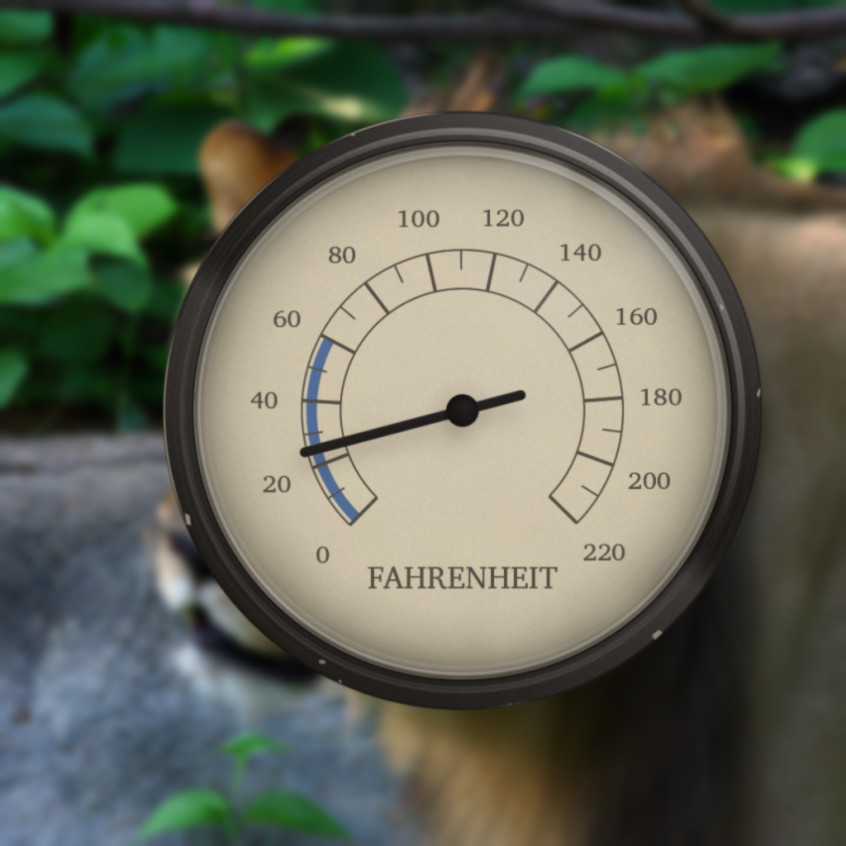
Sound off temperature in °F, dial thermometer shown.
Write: 25 °F
